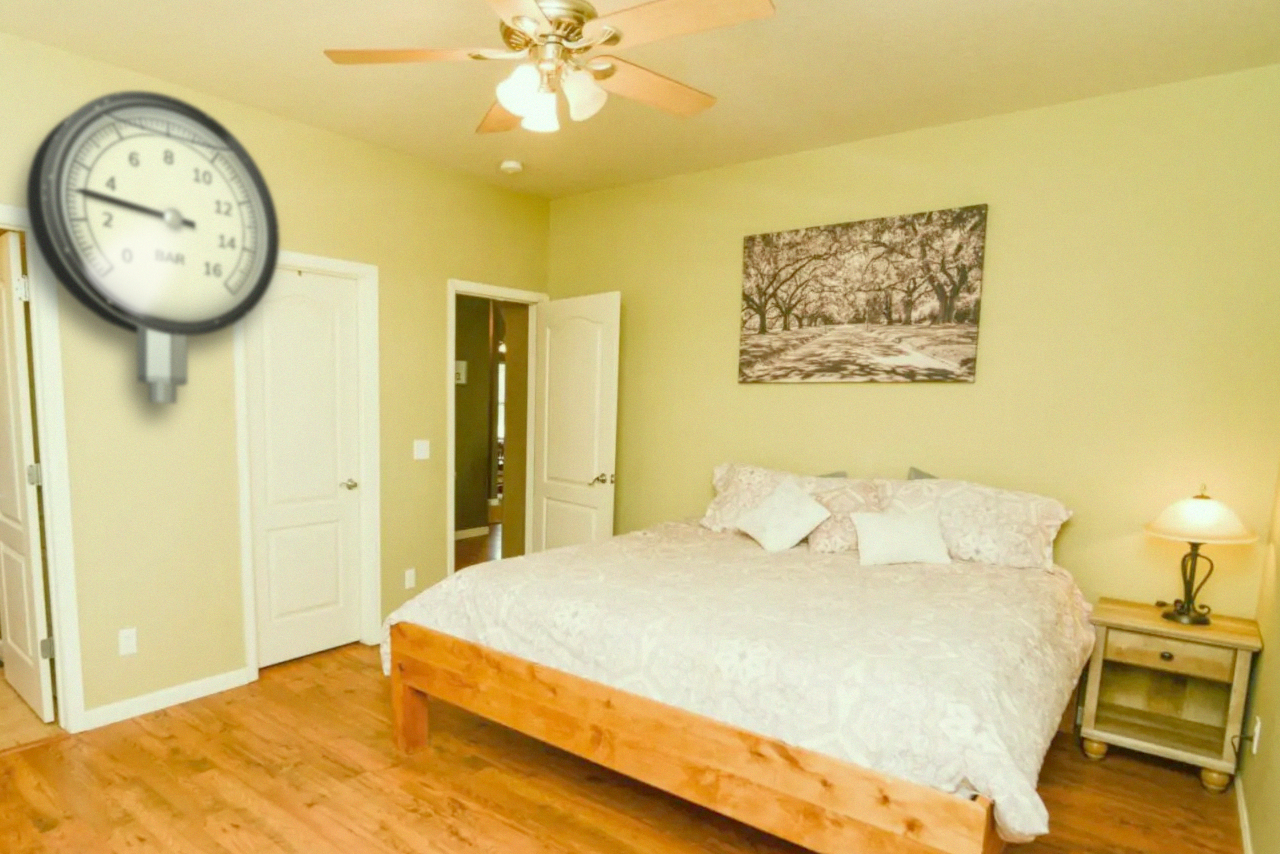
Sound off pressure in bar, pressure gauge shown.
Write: 3 bar
